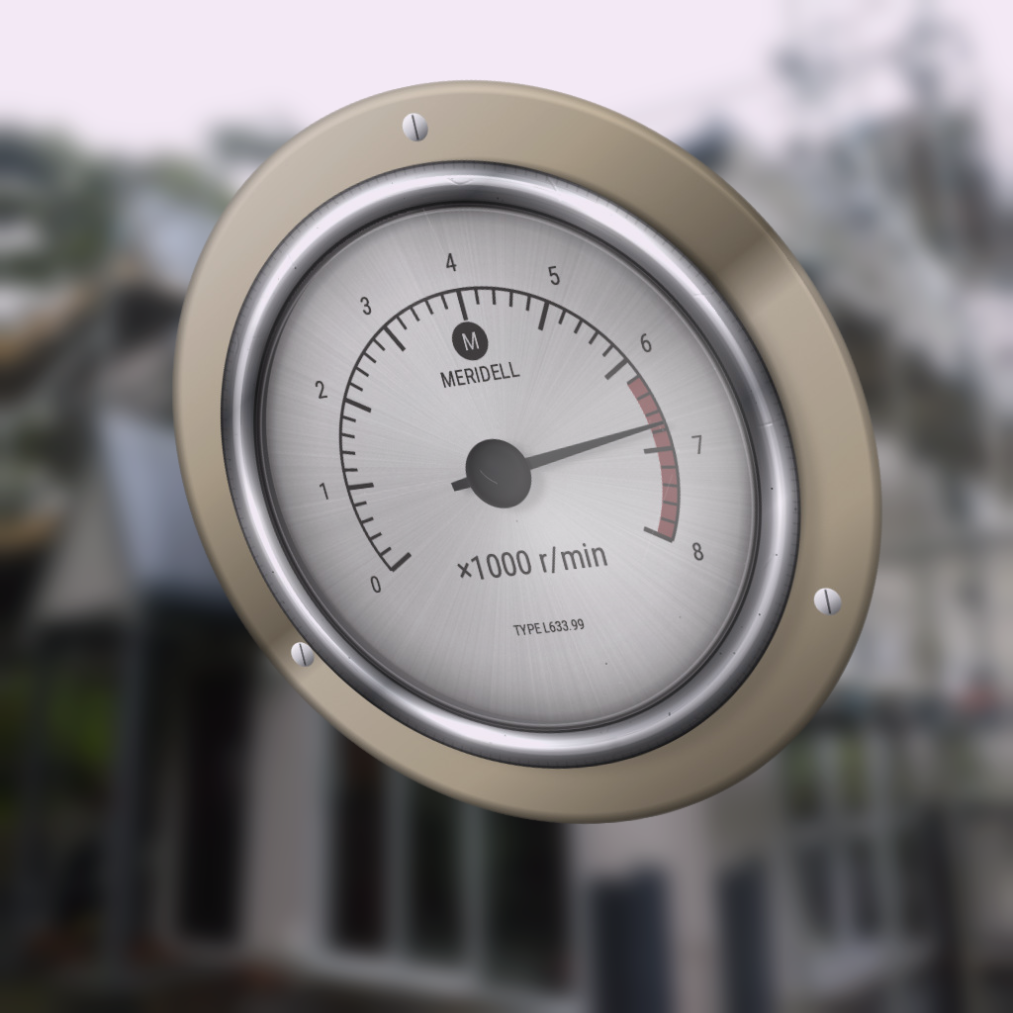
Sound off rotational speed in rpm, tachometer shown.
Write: 6700 rpm
